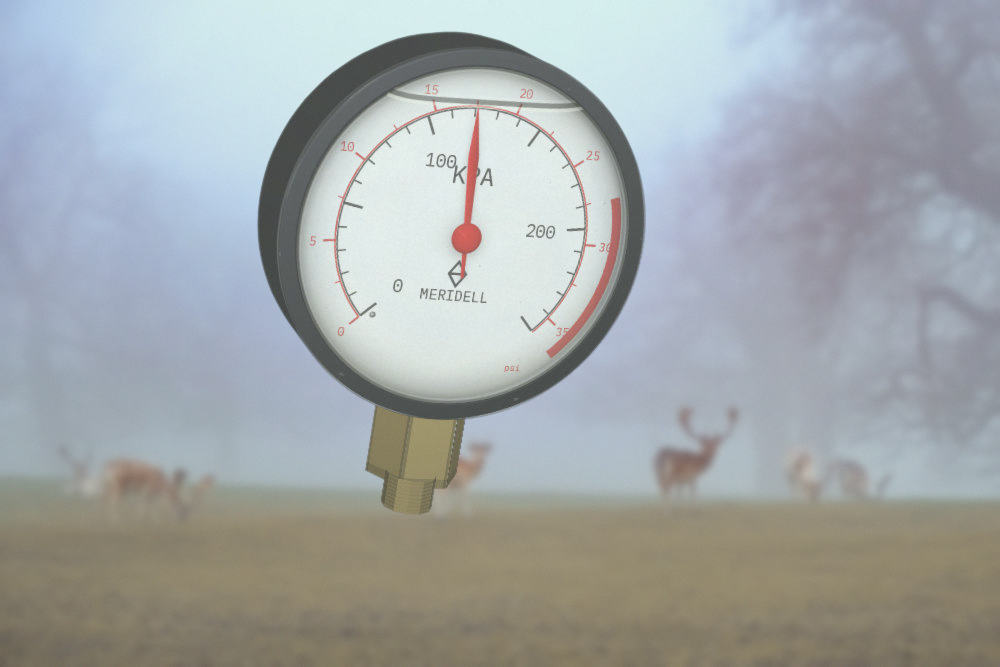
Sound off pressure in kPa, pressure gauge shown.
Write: 120 kPa
